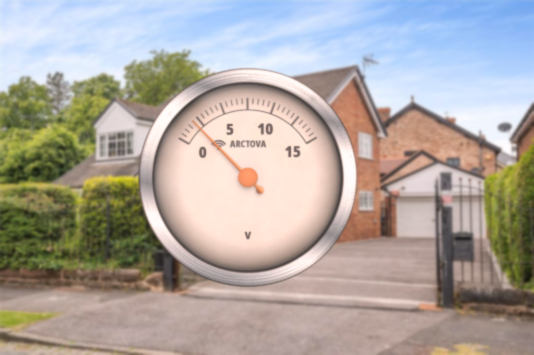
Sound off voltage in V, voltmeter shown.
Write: 2 V
